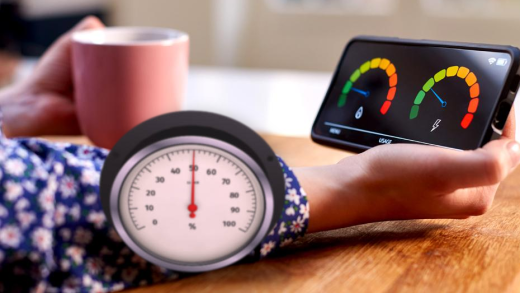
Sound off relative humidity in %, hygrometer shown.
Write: 50 %
